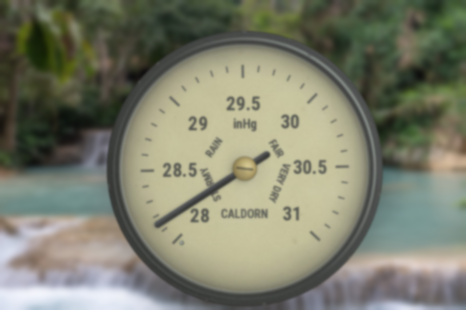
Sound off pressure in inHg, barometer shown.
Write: 28.15 inHg
